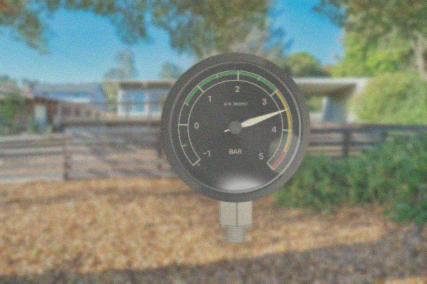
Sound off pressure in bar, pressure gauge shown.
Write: 3.5 bar
